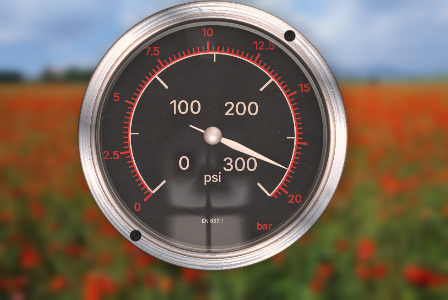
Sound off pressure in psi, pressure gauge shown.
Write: 275 psi
